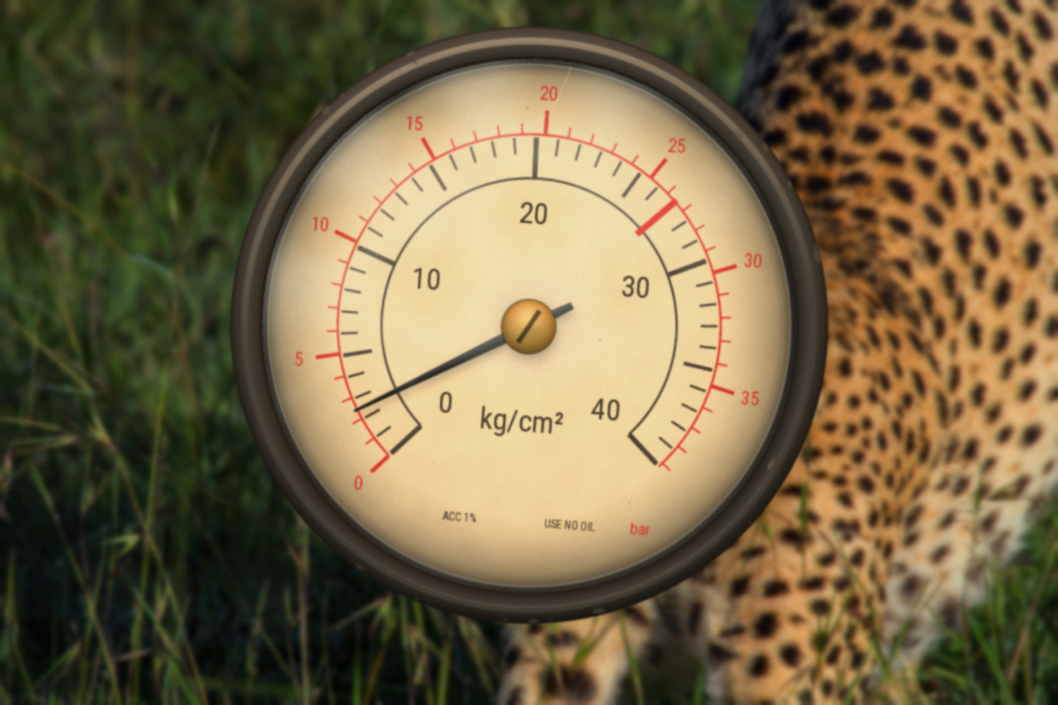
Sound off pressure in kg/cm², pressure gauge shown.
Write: 2.5 kg/cm²
